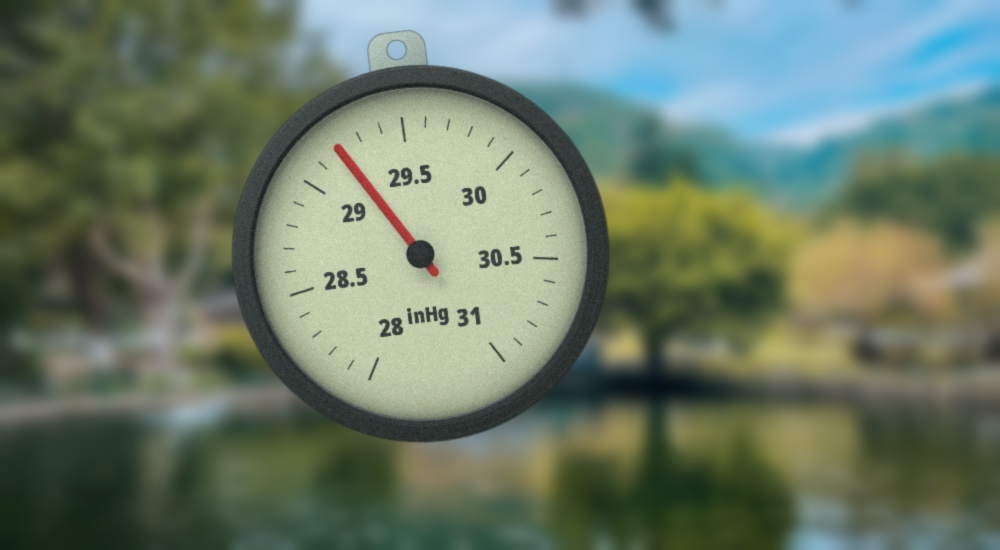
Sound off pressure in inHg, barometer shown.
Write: 29.2 inHg
